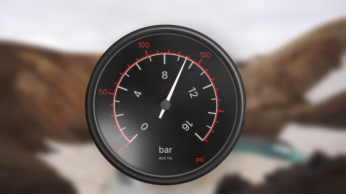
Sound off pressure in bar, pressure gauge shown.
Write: 9.5 bar
